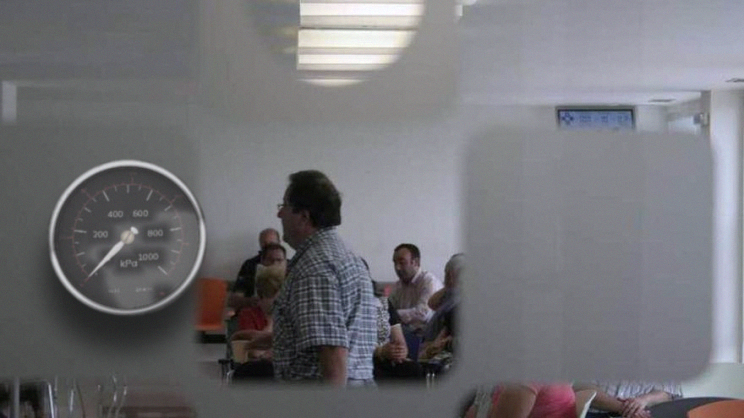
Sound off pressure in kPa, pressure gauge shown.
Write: 0 kPa
